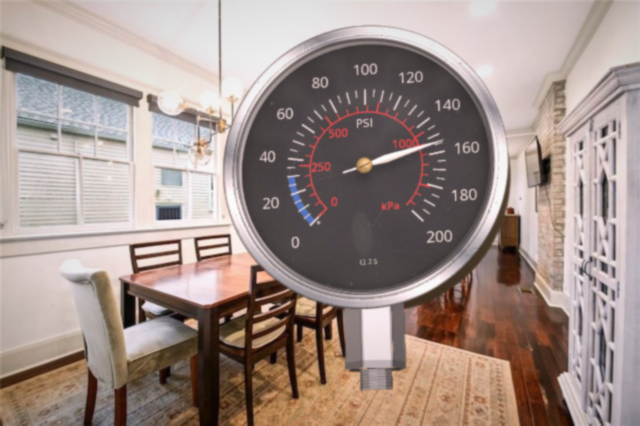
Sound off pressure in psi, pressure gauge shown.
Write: 155 psi
